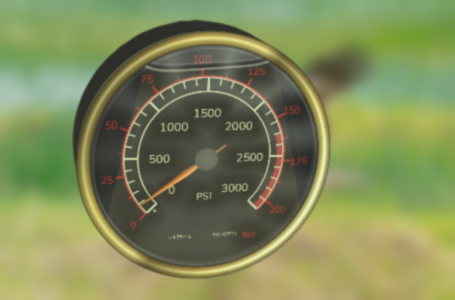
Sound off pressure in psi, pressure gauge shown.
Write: 100 psi
